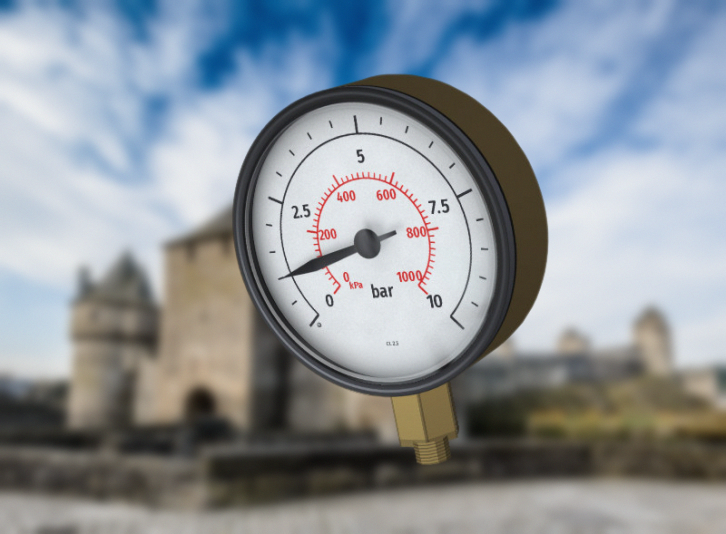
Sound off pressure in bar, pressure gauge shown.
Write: 1 bar
